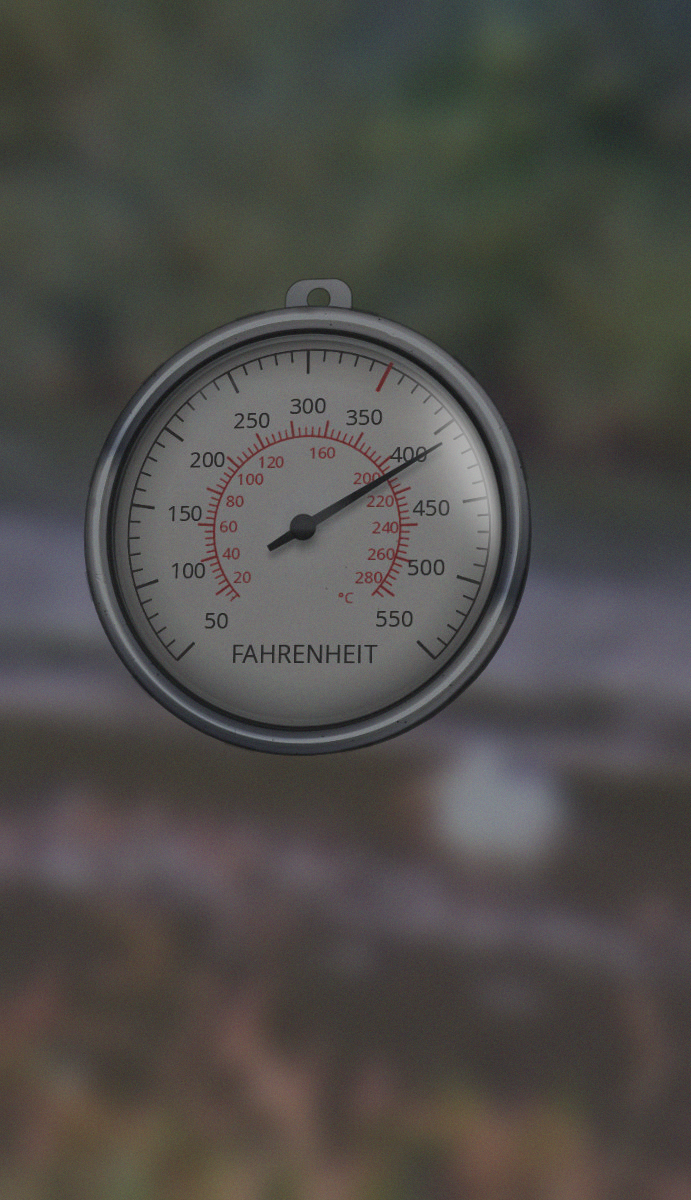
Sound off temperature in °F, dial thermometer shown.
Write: 410 °F
